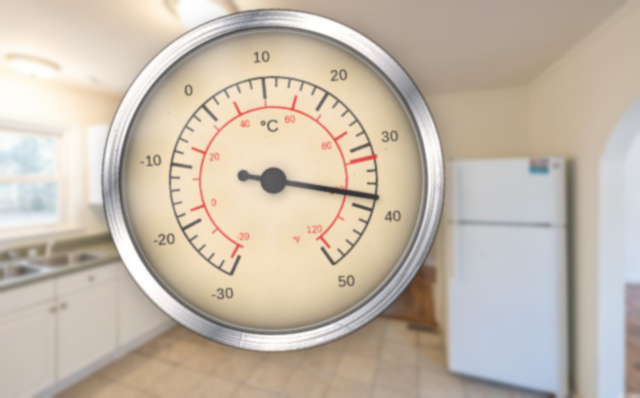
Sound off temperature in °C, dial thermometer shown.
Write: 38 °C
